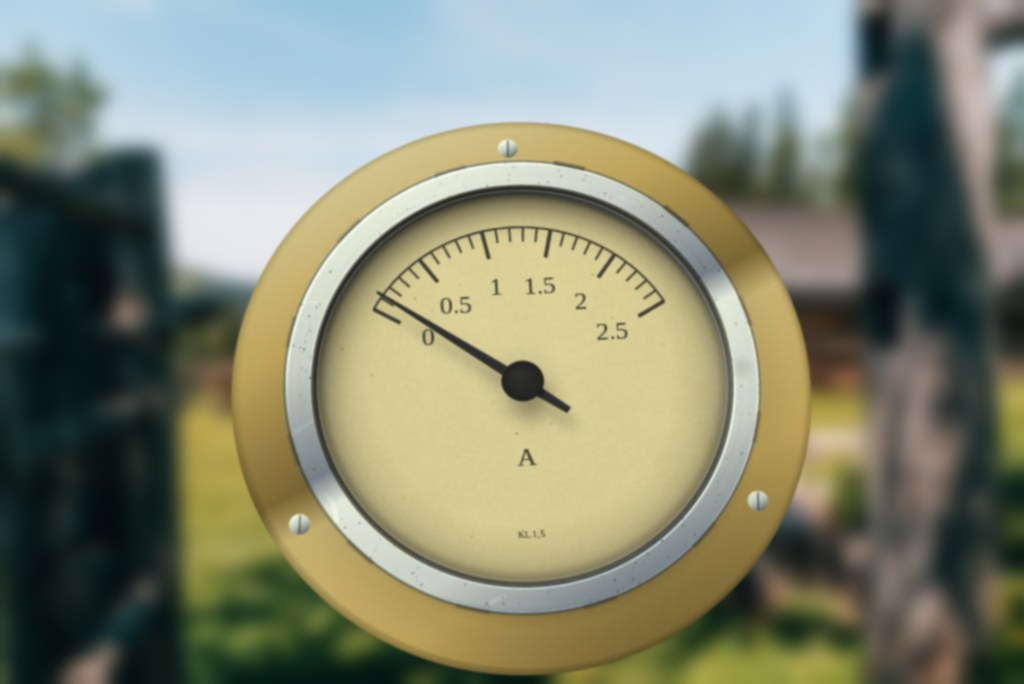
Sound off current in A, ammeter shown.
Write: 0.1 A
